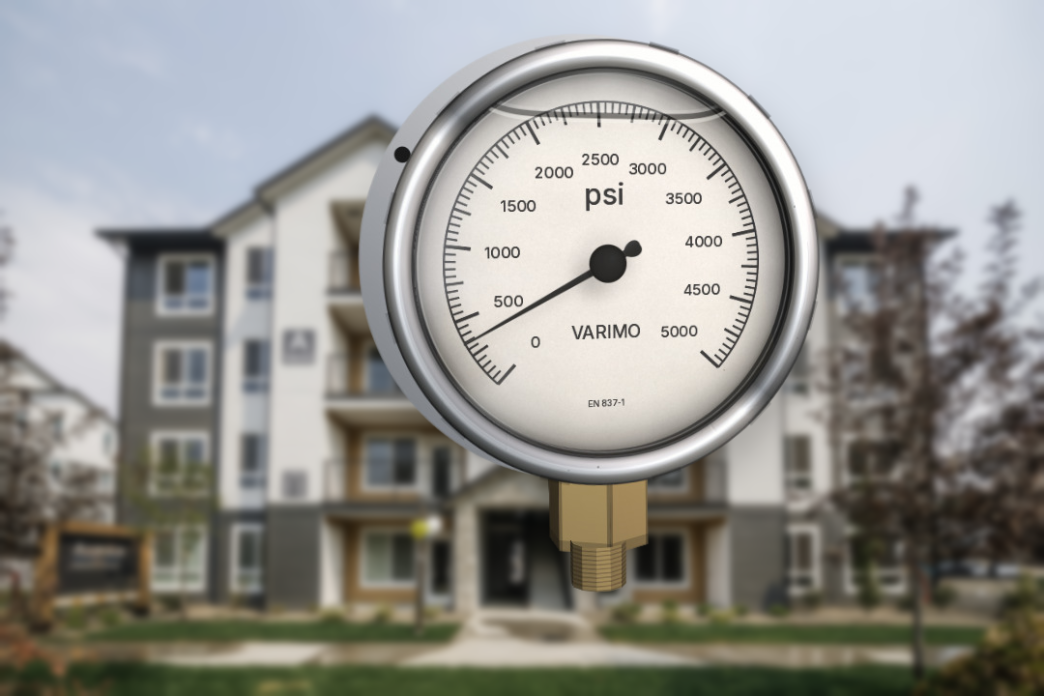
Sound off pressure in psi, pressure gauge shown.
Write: 350 psi
